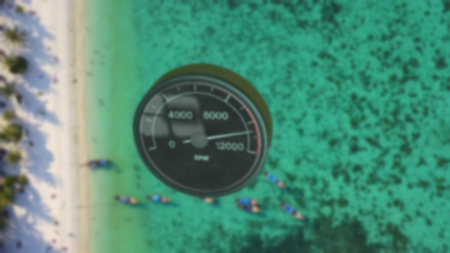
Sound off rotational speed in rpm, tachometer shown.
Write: 10500 rpm
